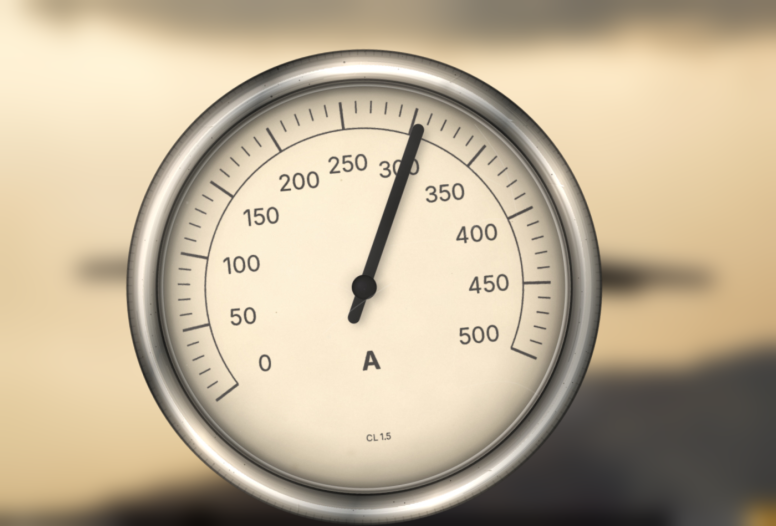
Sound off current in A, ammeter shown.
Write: 305 A
